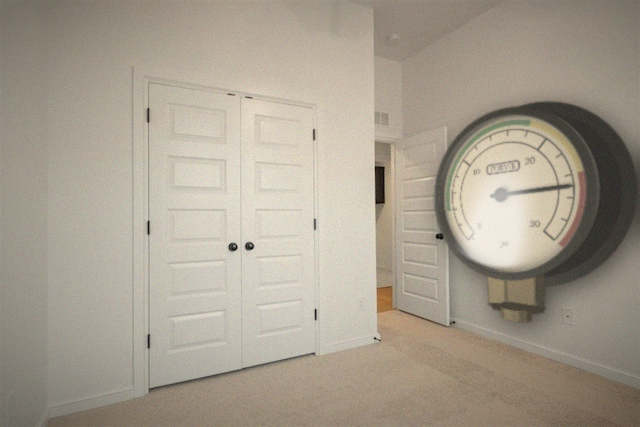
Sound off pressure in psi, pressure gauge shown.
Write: 25 psi
